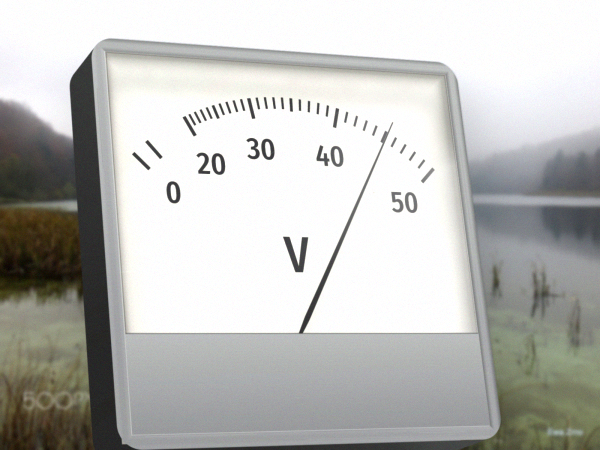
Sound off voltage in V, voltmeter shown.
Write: 45 V
